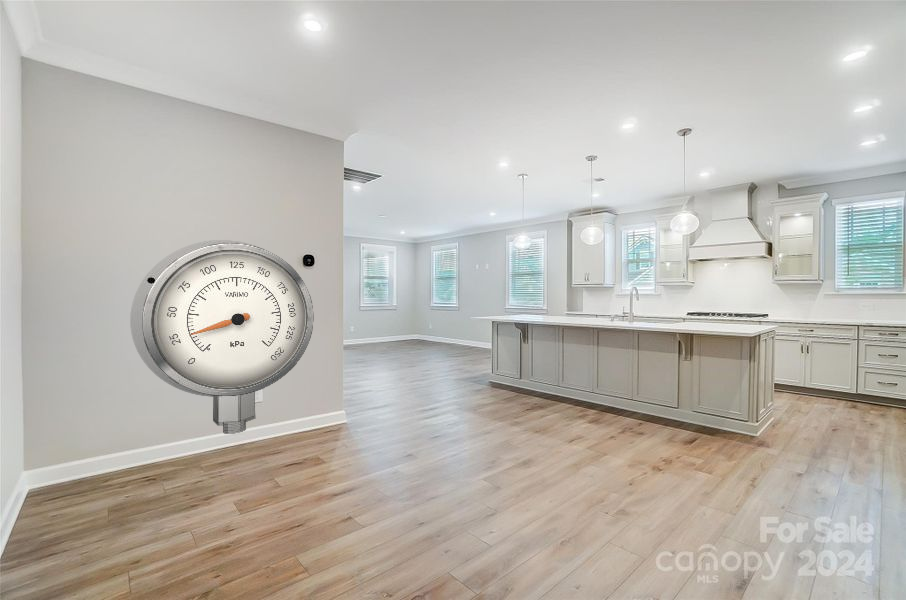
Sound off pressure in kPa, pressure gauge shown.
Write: 25 kPa
